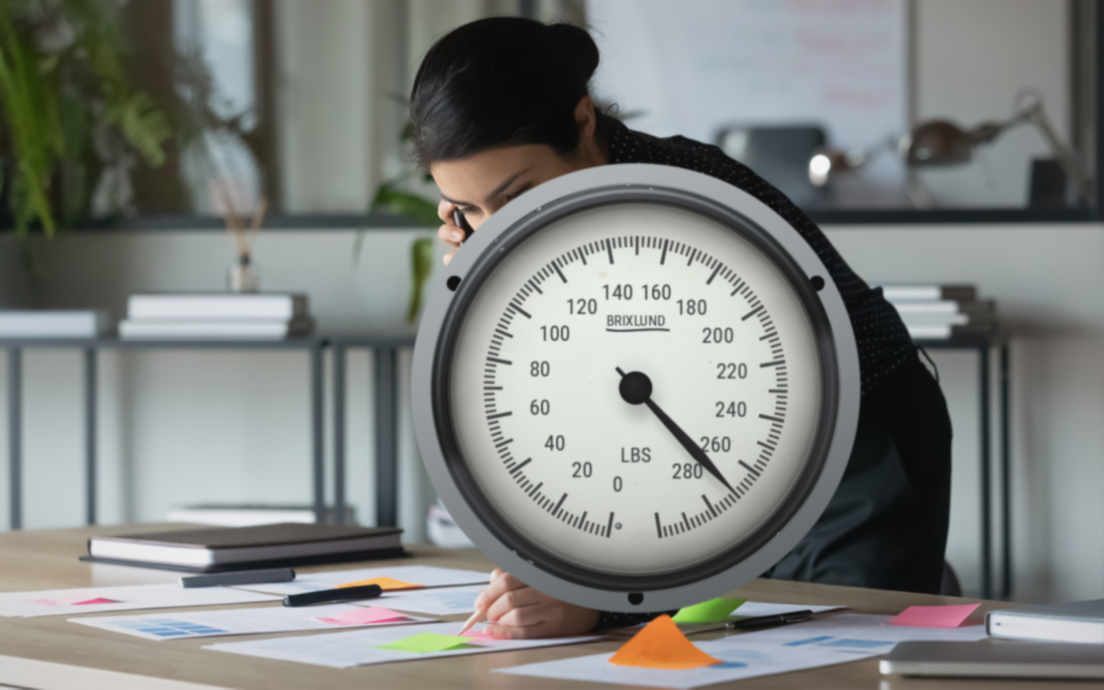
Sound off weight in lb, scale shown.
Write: 270 lb
